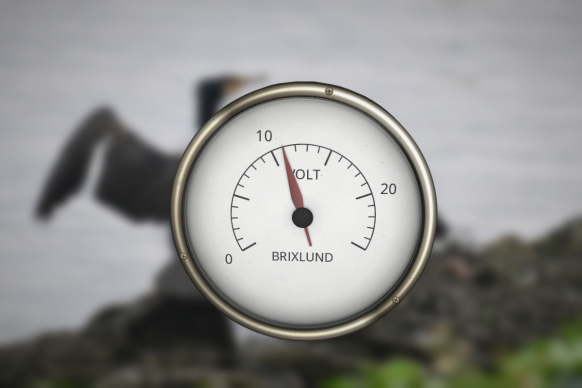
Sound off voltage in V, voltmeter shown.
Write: 11 V
